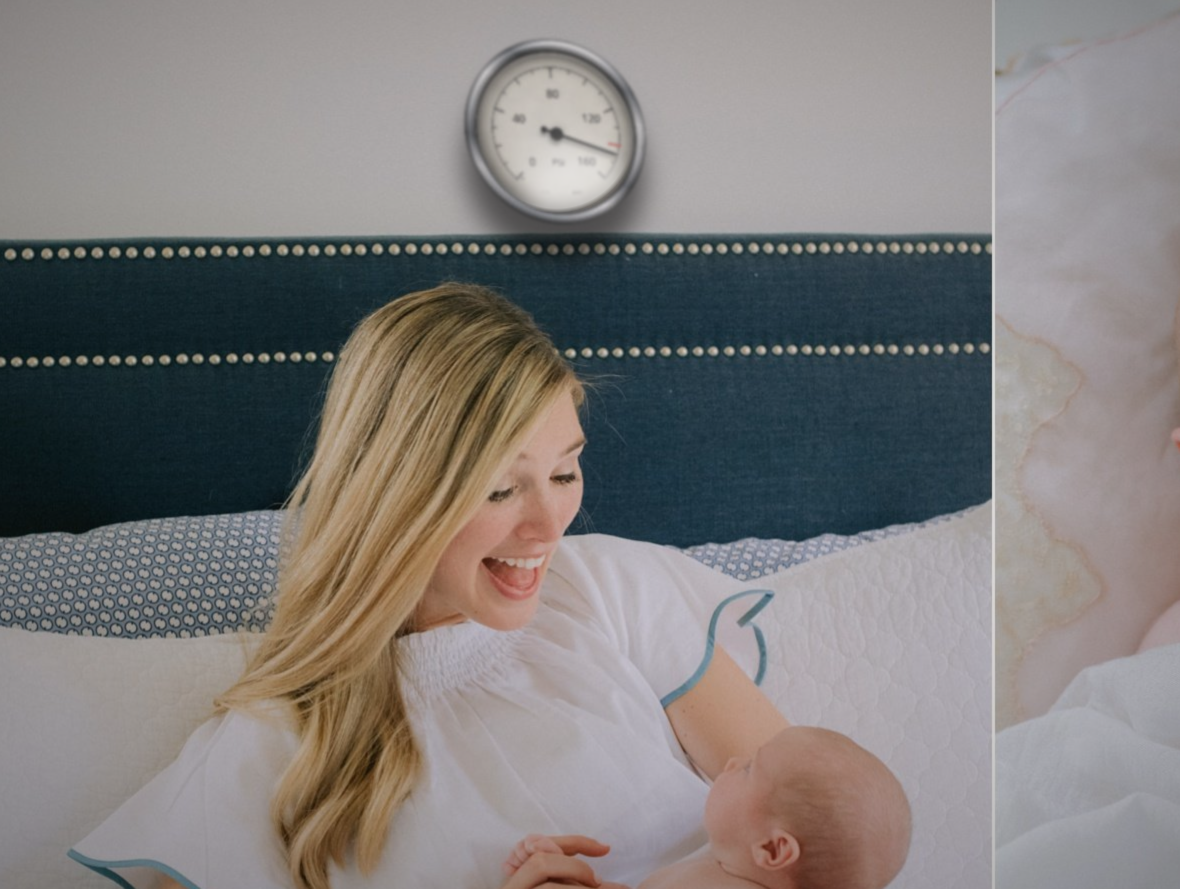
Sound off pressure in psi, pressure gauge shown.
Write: 145 psi
